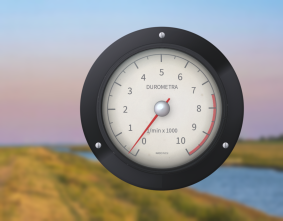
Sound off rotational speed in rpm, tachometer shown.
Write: 250 rpm
